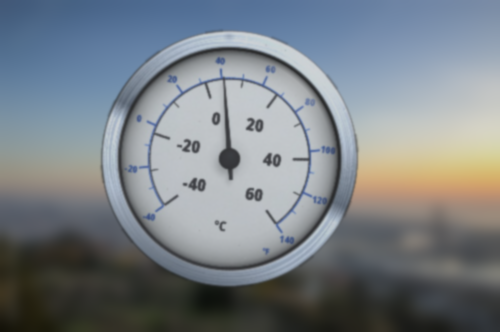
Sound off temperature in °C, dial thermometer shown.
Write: 5 °C
